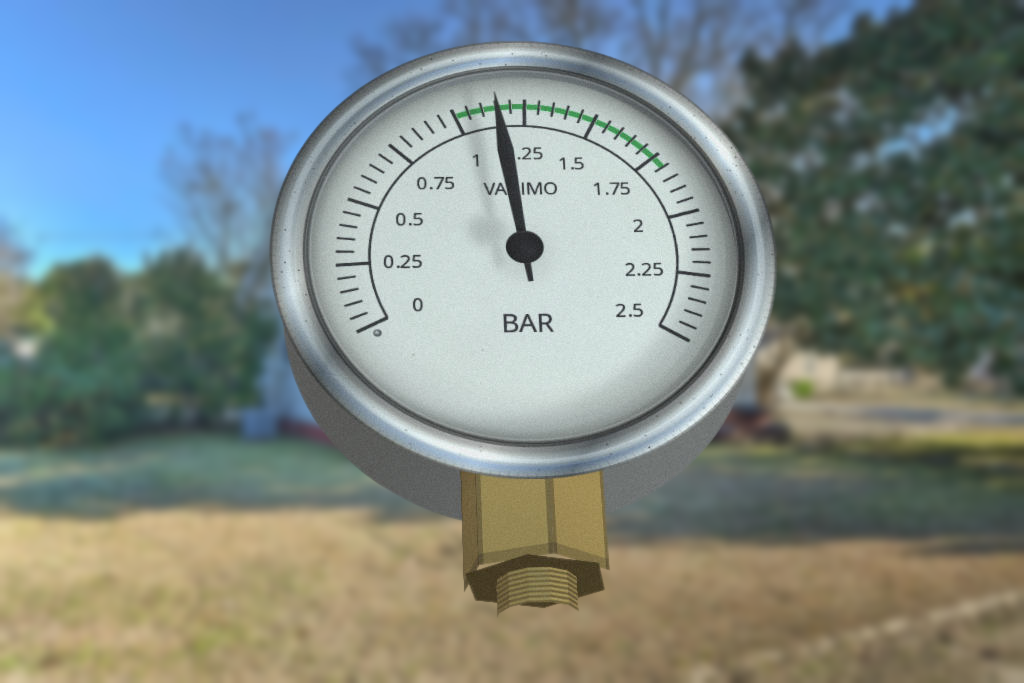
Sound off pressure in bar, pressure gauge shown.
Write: 1.15 bar
